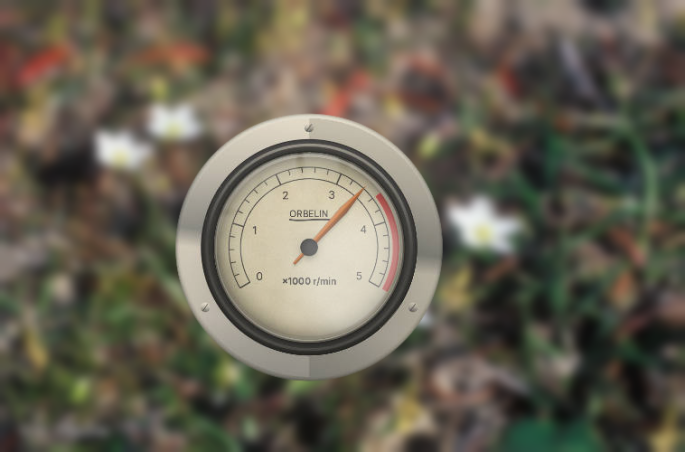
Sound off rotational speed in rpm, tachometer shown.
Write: 3400 rpm
